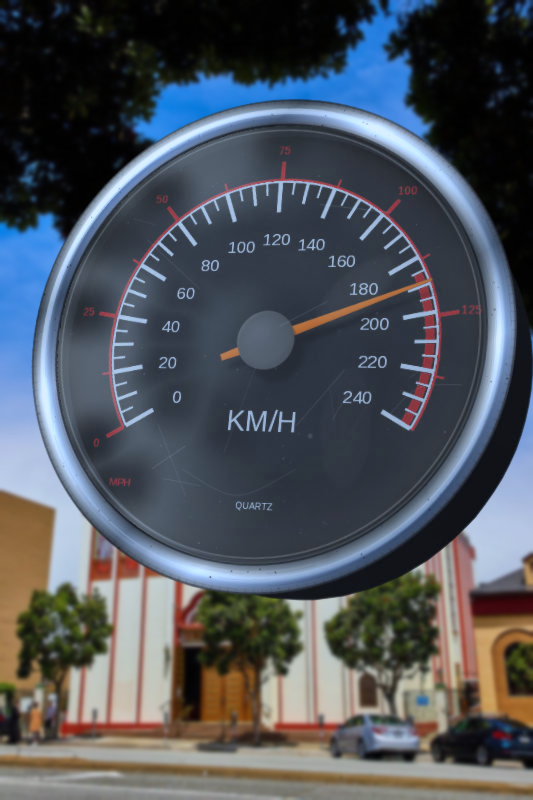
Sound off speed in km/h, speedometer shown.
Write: 190 km/h
